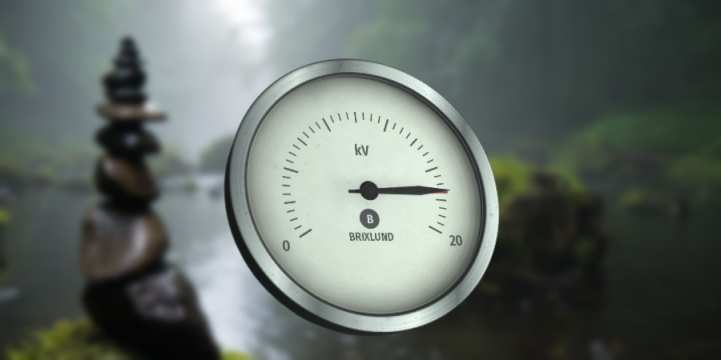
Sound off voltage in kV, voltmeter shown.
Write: 17.5 kV
